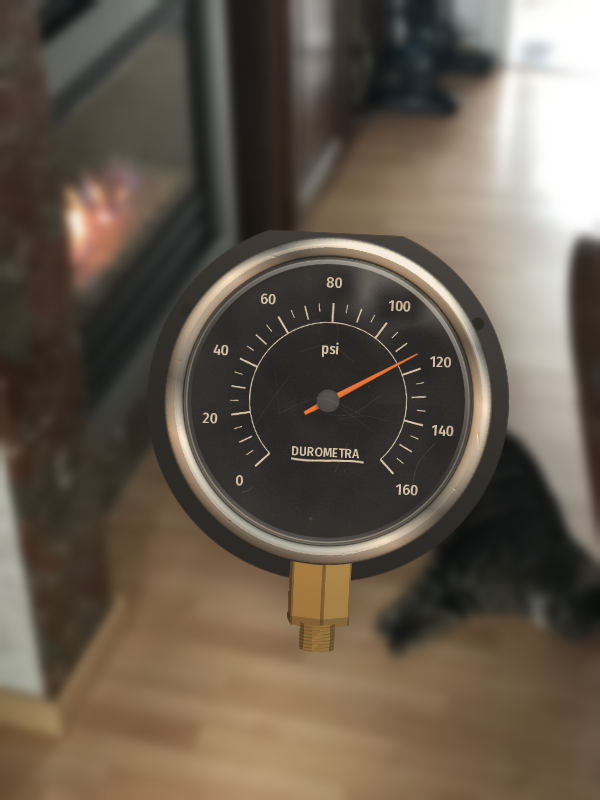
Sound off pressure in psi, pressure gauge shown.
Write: 115 psi
